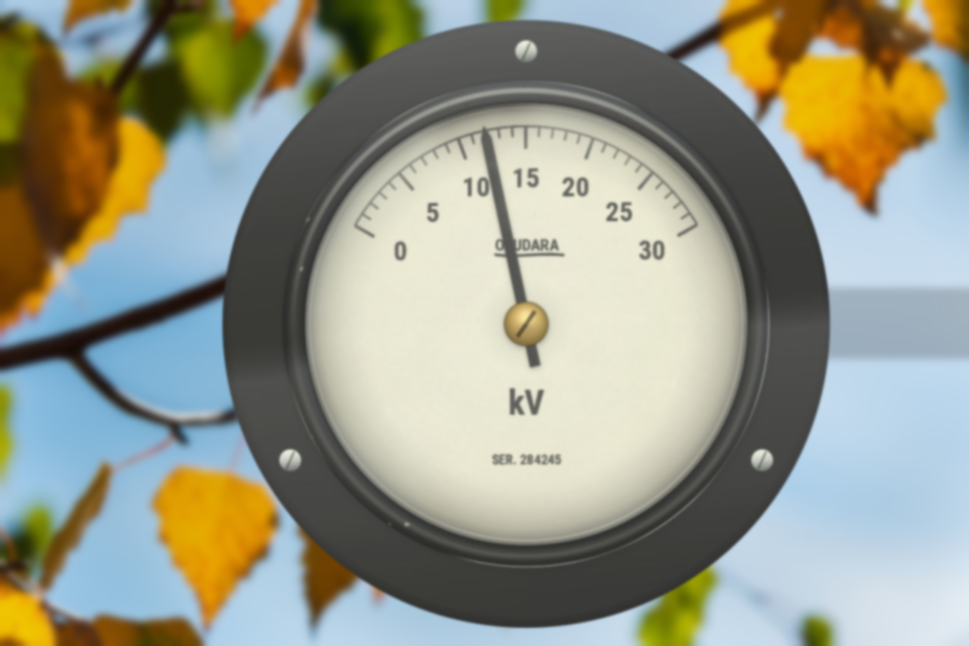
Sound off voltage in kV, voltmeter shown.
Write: 12 kV
